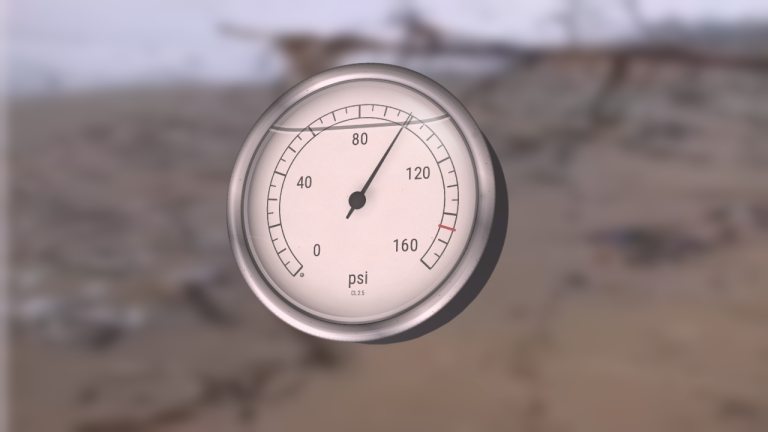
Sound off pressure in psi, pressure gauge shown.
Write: 100 psi
